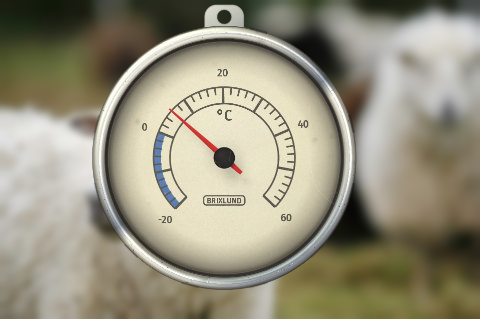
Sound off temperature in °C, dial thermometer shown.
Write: 6 °C
